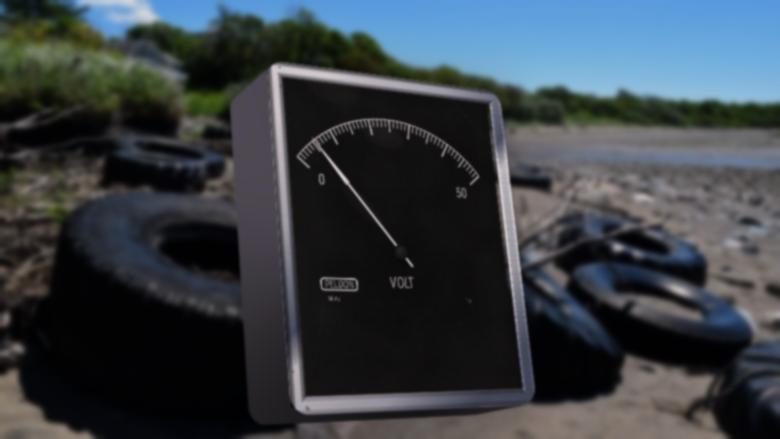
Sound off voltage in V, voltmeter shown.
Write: 5 V
